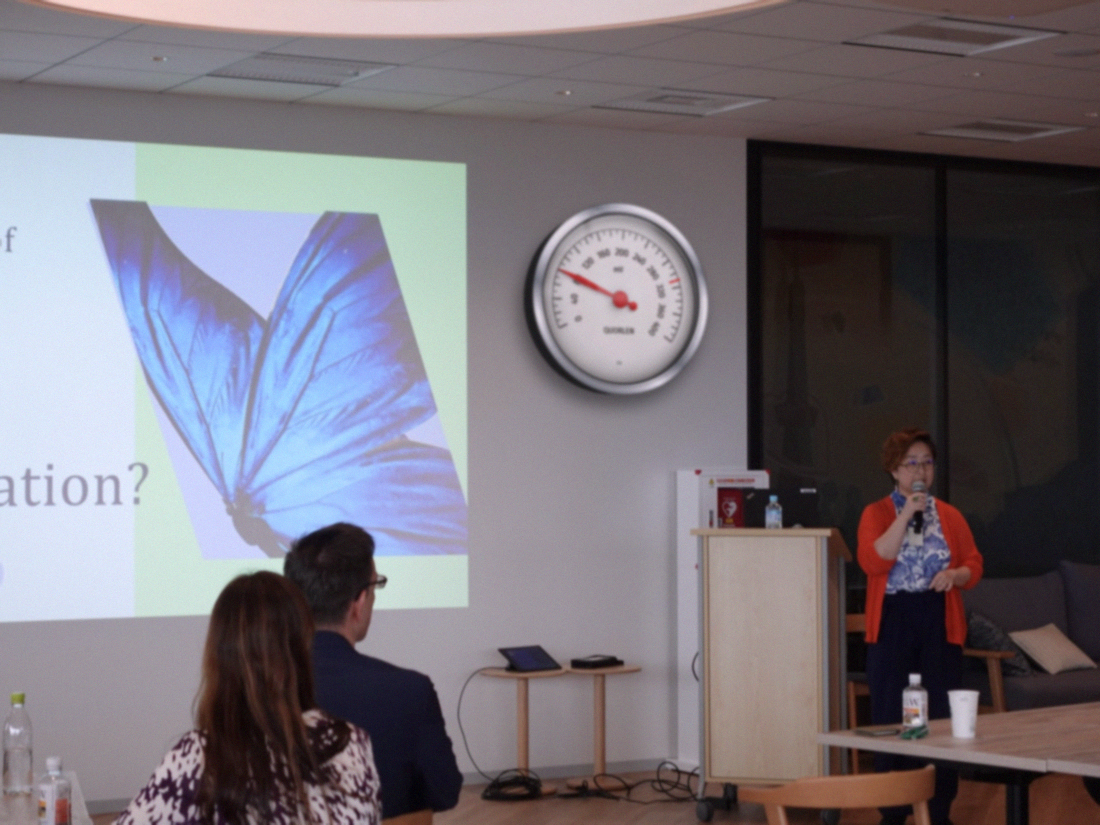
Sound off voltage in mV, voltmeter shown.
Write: 80 mV
